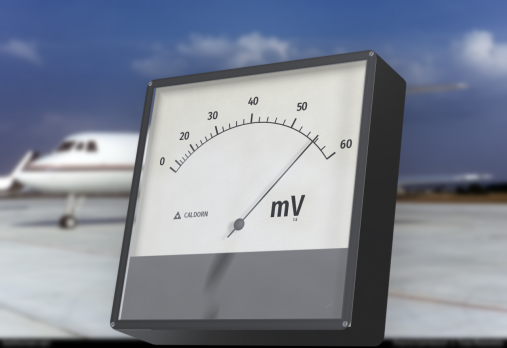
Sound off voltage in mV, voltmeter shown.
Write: 56 mV
